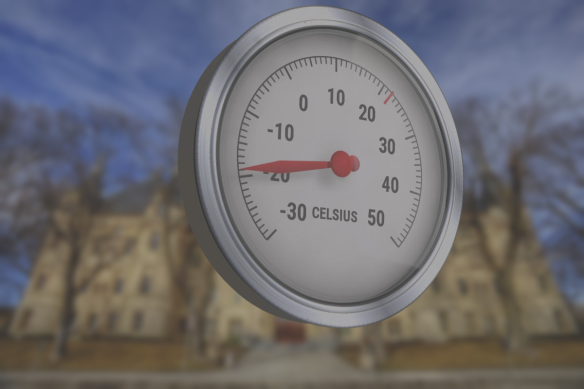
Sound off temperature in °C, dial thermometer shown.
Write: -19 °C
